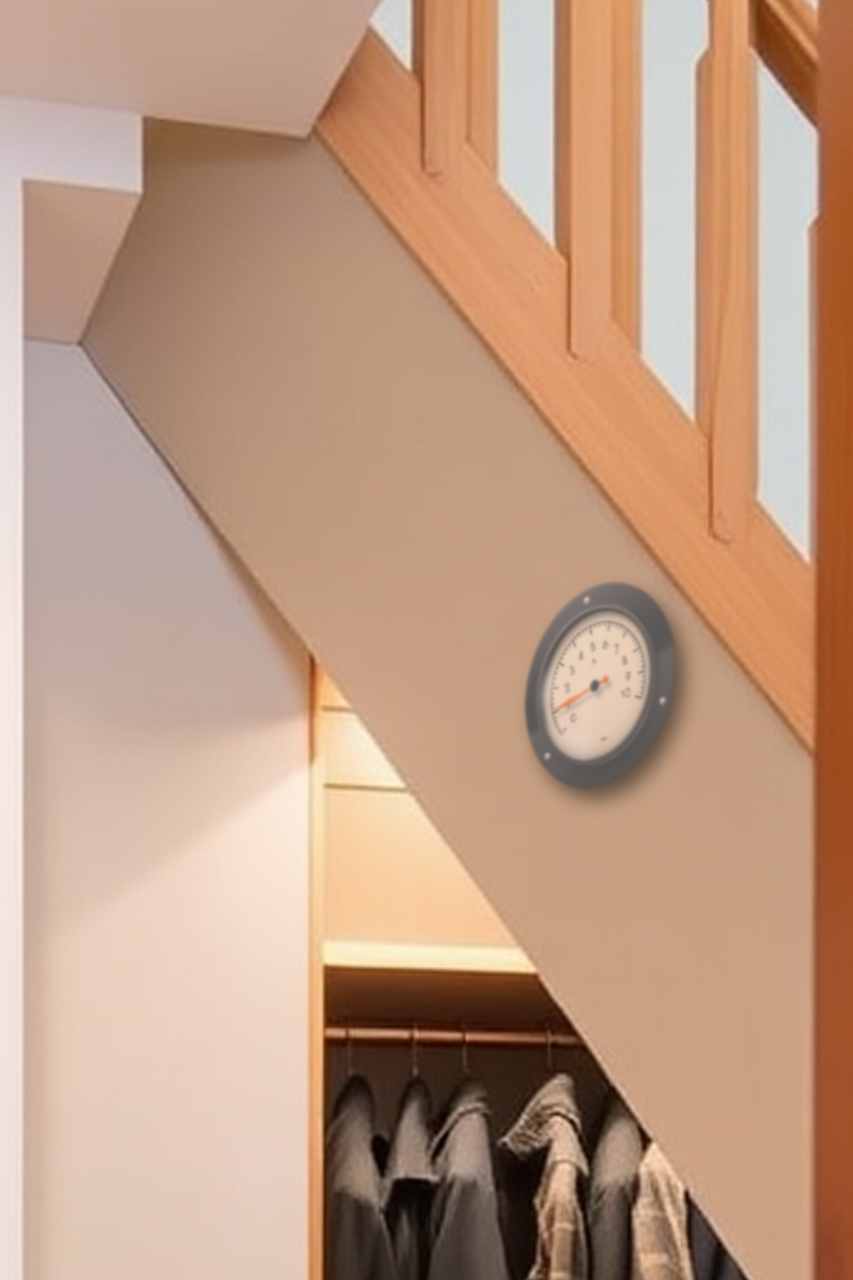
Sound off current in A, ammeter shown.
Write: 1 A
